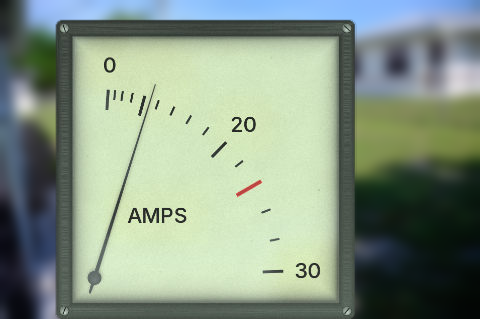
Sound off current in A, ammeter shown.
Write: 11 A
